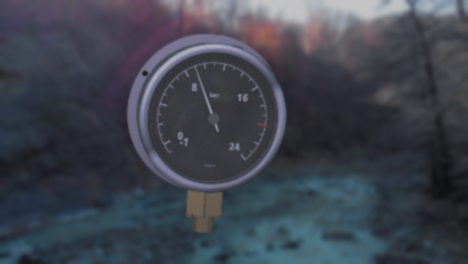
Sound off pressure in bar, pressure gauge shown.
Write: 9 bar
